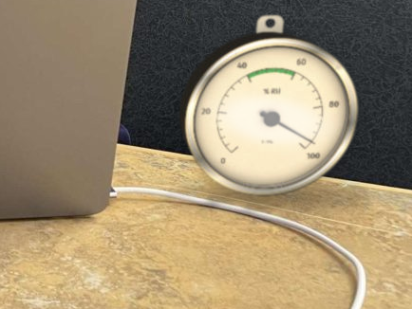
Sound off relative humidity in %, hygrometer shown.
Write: 96 %
